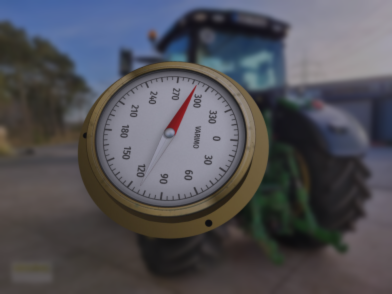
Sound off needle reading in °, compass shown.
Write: 290 °
